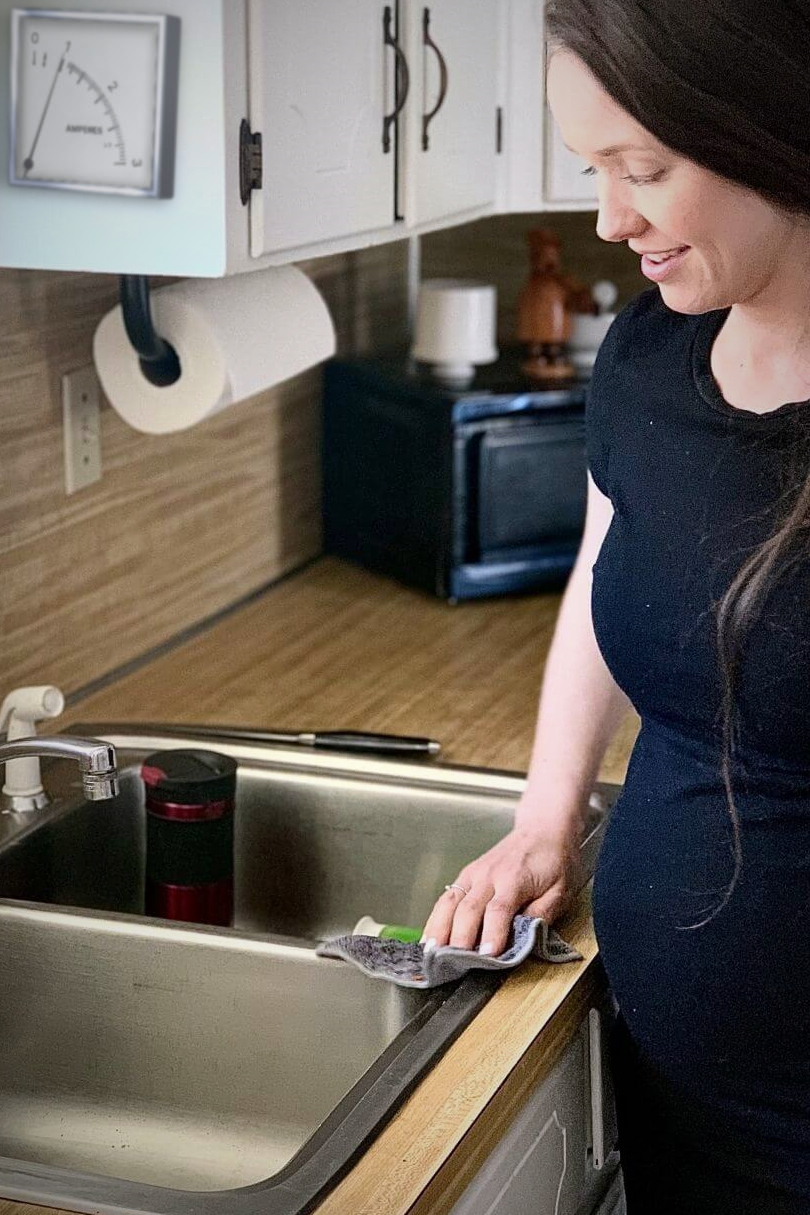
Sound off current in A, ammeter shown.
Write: 1 A
